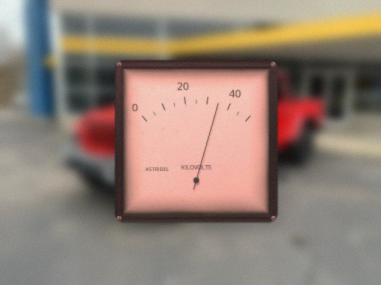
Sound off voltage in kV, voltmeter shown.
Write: 35 kV
